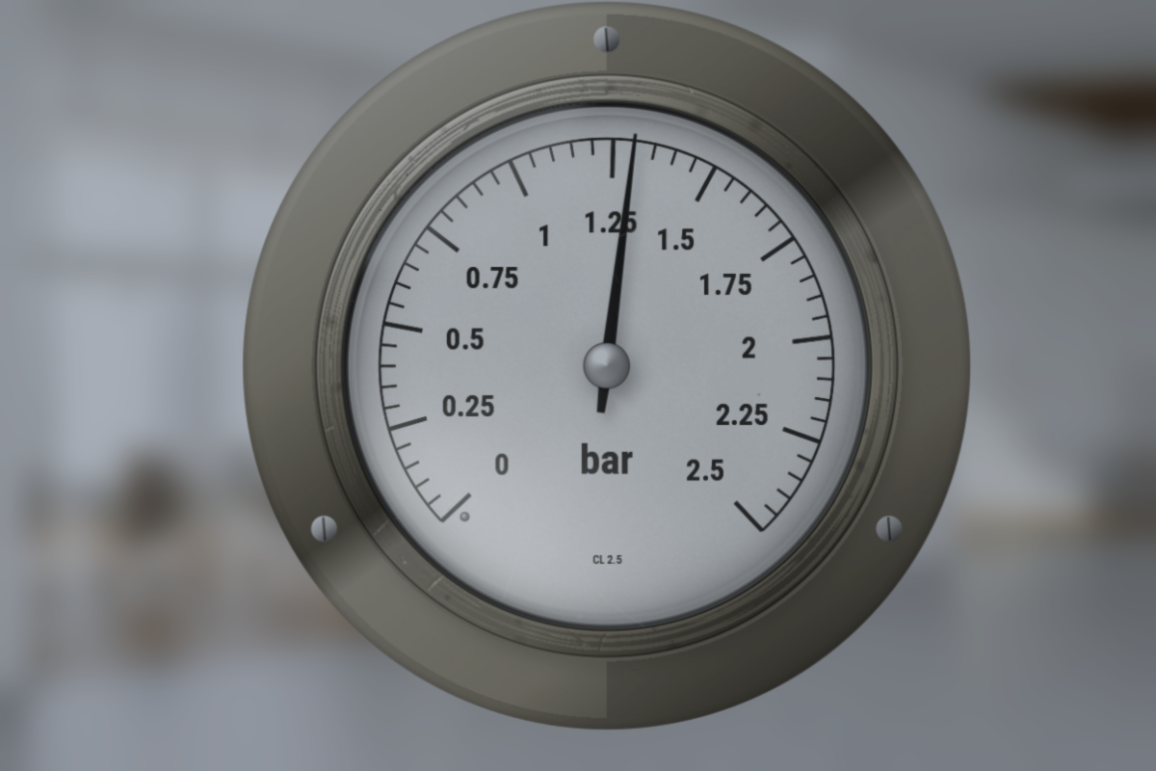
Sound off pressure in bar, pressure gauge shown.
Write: 1.3 bar
